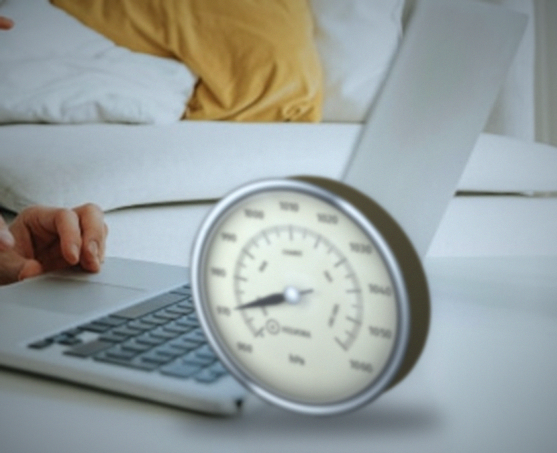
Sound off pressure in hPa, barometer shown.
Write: 970 hPa
